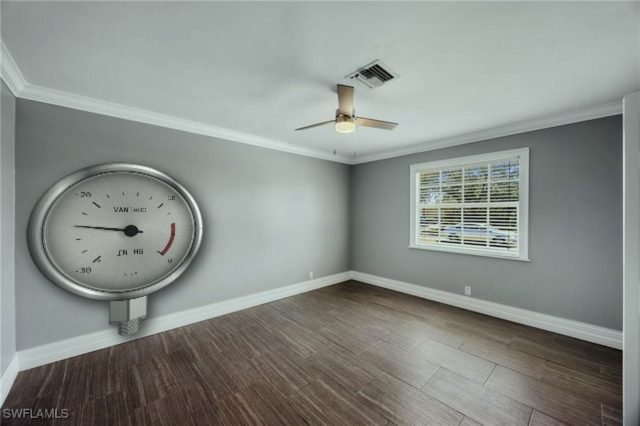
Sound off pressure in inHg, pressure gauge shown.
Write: -24 inHg
